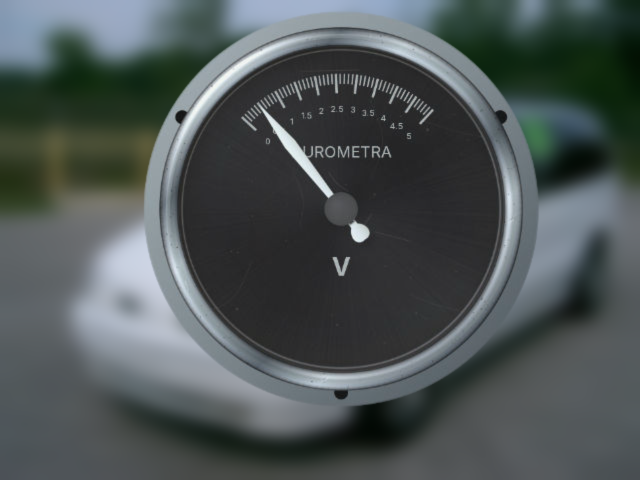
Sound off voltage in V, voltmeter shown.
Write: 0.5 V
